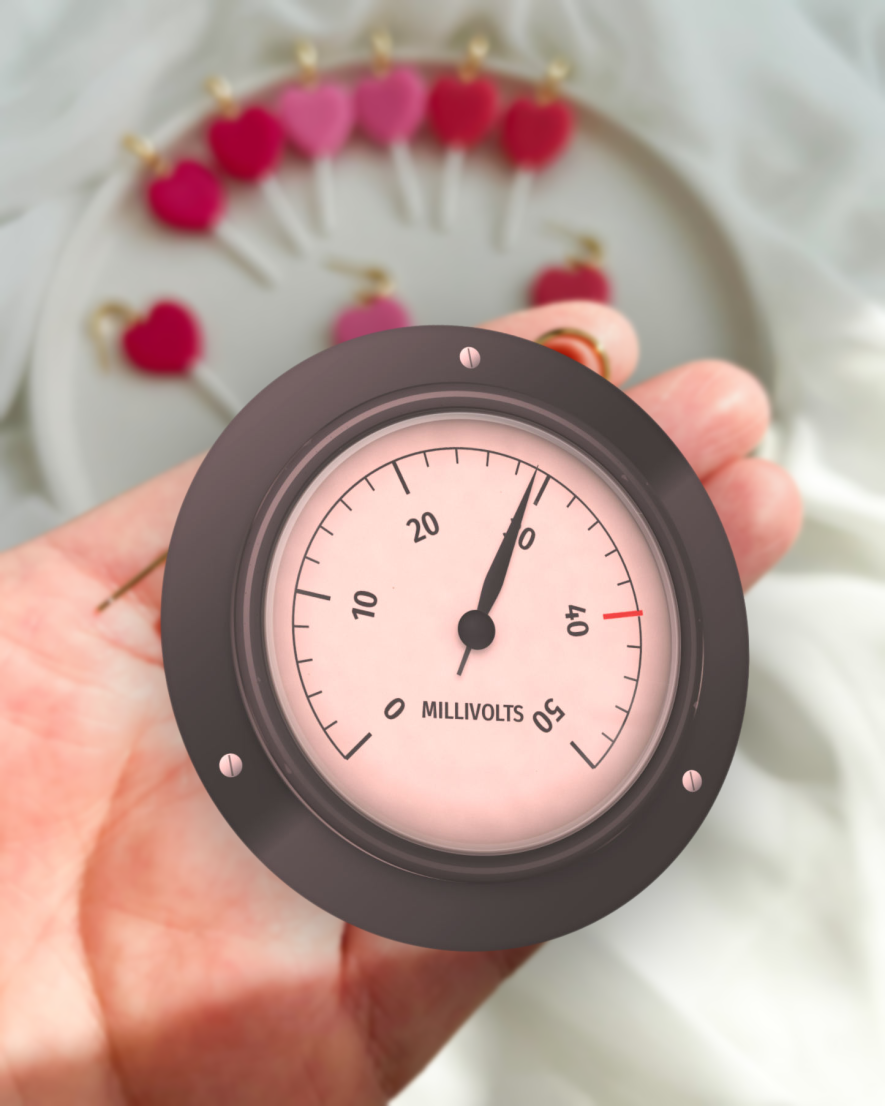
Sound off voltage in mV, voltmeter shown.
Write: 29 mV
